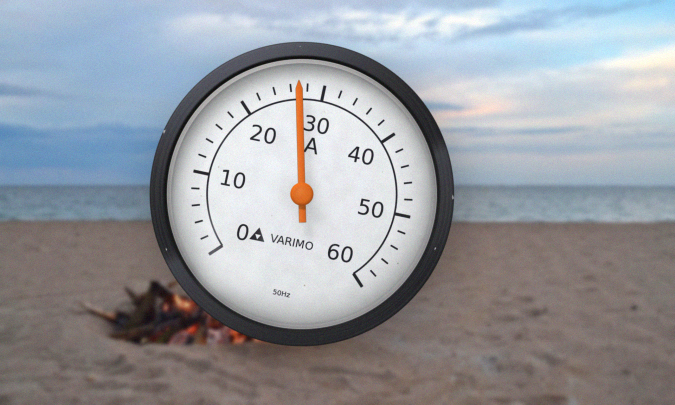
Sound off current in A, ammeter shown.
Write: 27 A
